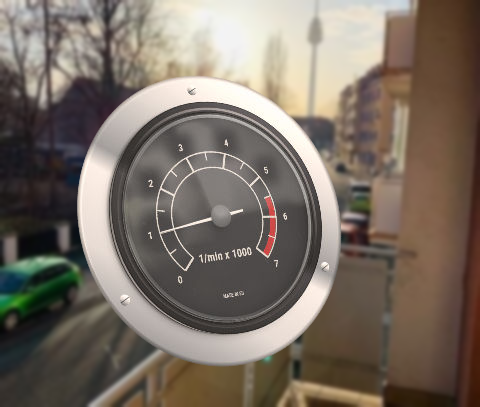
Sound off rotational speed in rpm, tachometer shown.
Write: 1000 rpm
